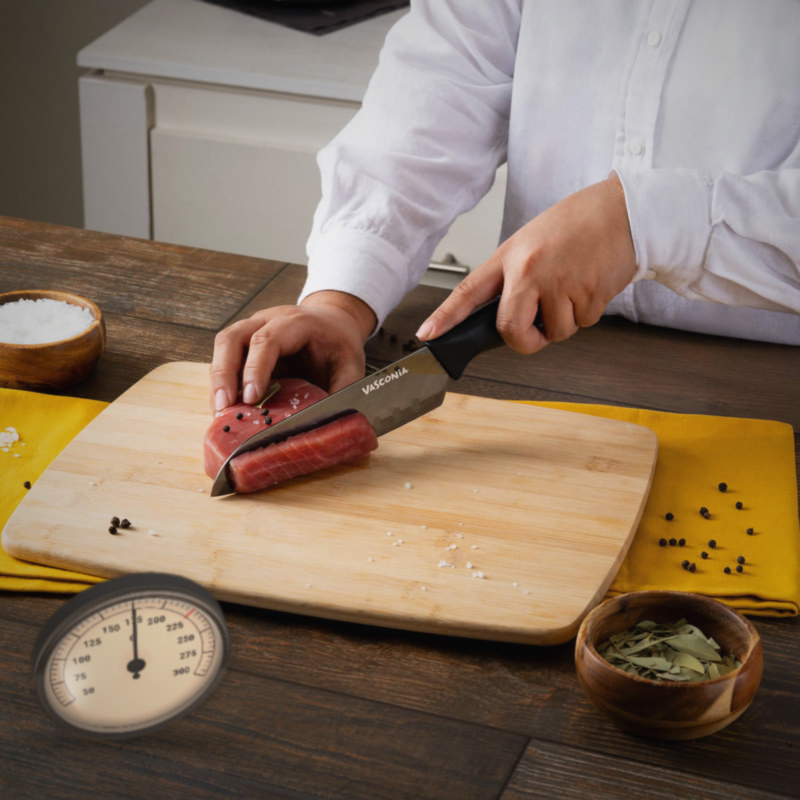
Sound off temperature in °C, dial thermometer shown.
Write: 175 °C
